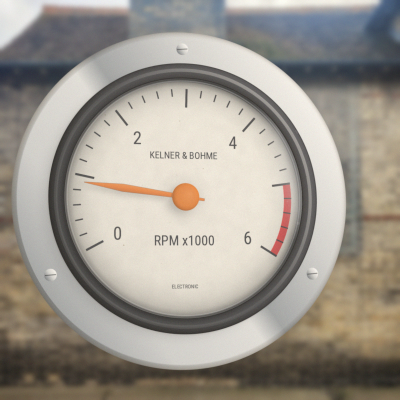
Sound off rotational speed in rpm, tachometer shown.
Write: 900 rpm
